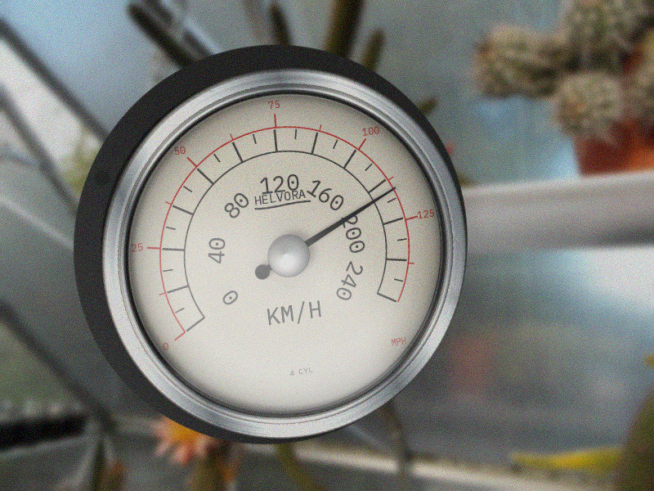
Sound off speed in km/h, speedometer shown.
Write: 185 km/h
